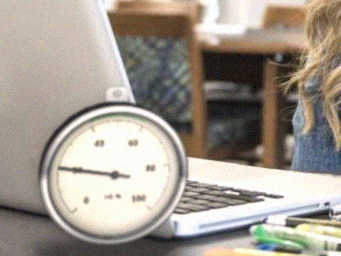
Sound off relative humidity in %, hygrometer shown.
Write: 20 %
